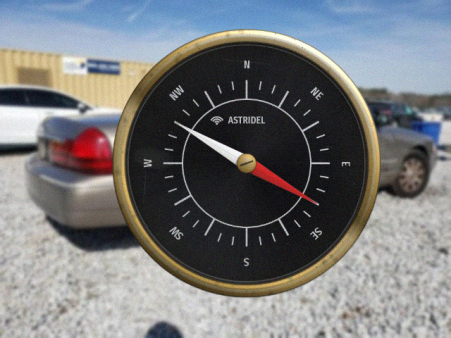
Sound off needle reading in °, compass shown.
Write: 120 °
